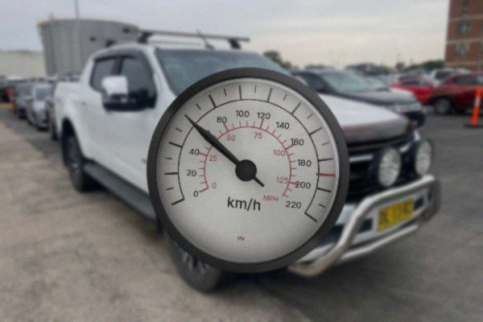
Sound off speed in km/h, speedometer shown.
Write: 60 km/h
